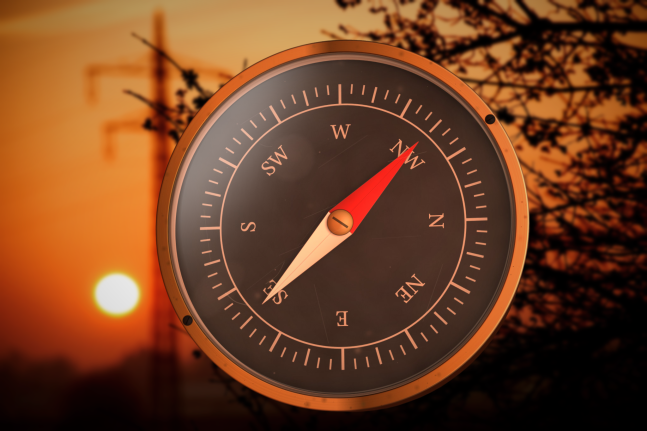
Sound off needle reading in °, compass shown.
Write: 315 °
